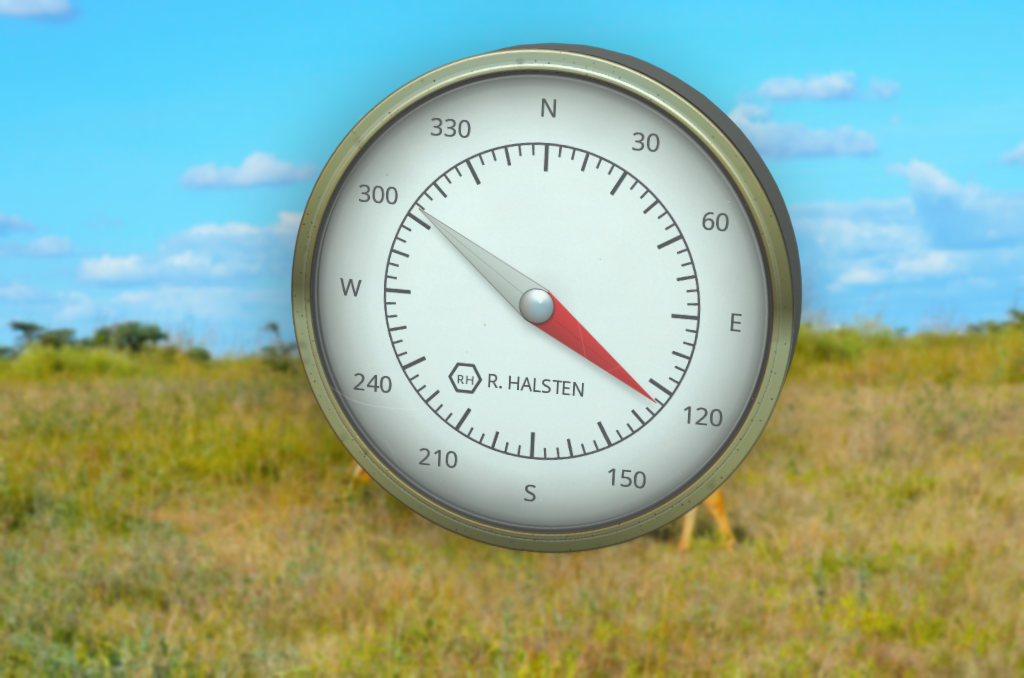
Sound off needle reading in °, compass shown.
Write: 125 °
